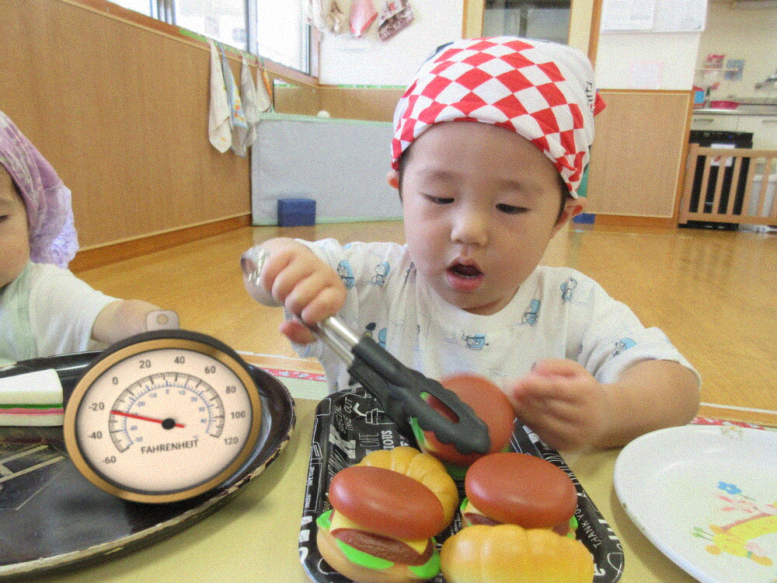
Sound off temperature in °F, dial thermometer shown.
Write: -20 °F
